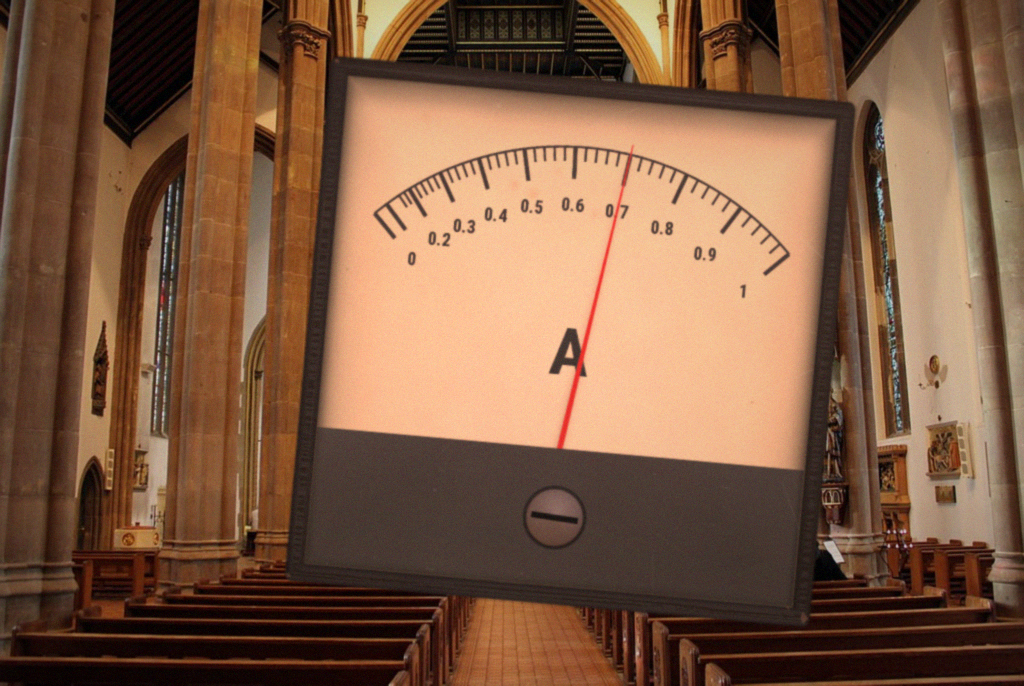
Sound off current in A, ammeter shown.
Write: 0.7 A
